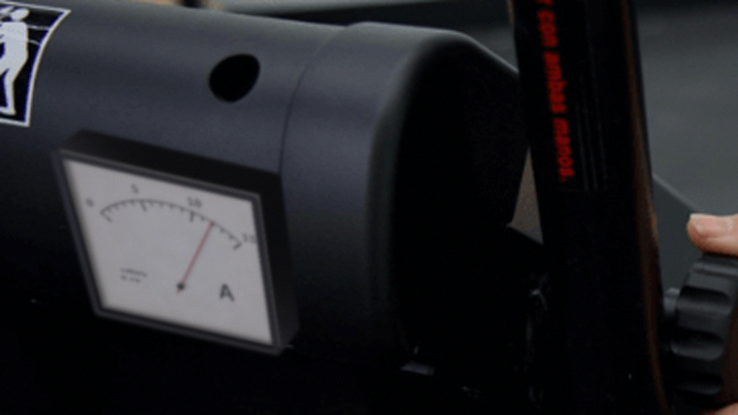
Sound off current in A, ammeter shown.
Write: 12 A
